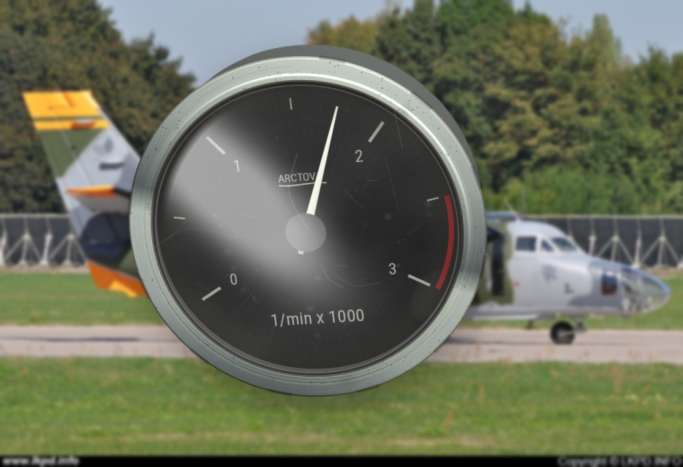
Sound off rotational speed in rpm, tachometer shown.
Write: 1750 rpm
